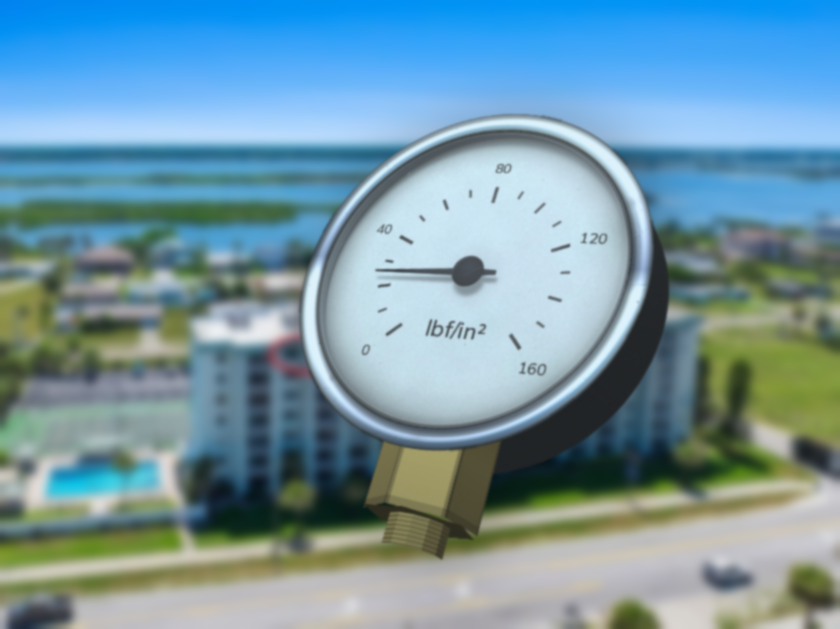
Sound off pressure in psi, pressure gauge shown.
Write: 25 psi
